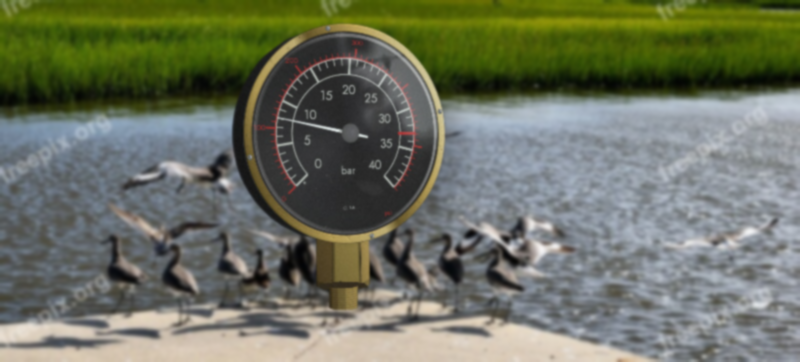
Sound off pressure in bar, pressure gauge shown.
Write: 8 bar
